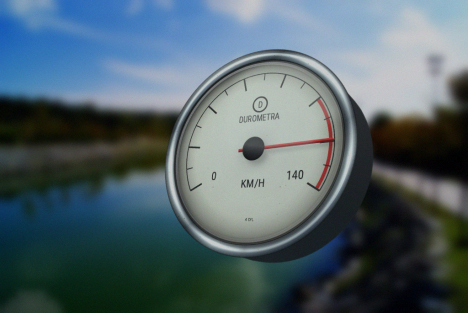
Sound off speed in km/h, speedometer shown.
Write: 120 km/h
